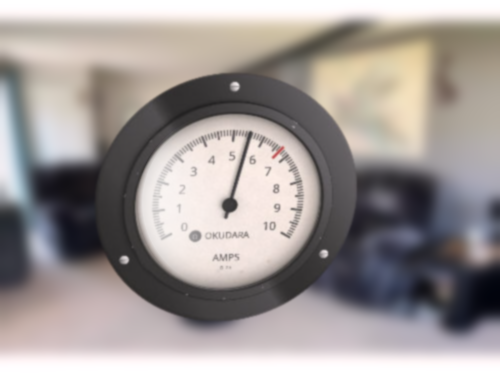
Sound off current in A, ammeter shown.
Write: 5.5 A
